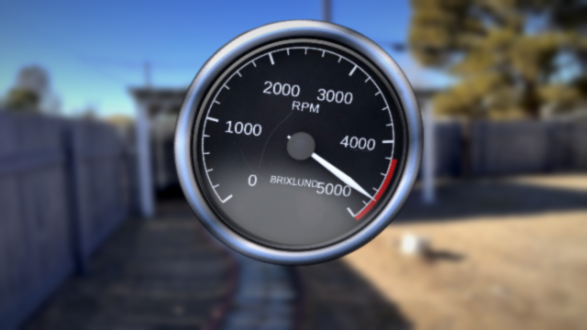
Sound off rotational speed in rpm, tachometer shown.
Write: 4700 rpm
